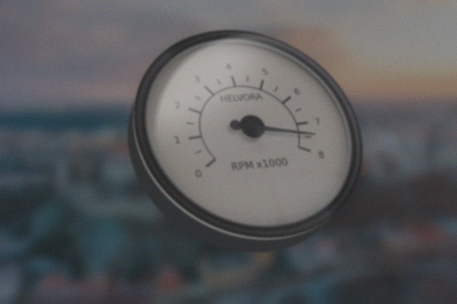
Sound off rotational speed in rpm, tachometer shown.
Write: 7500 rpm
